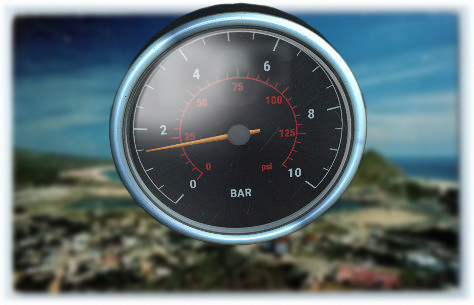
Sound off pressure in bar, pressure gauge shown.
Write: 1.5 bar
